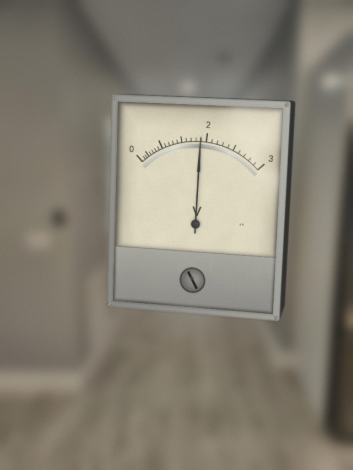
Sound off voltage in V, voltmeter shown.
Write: 1.9 V
